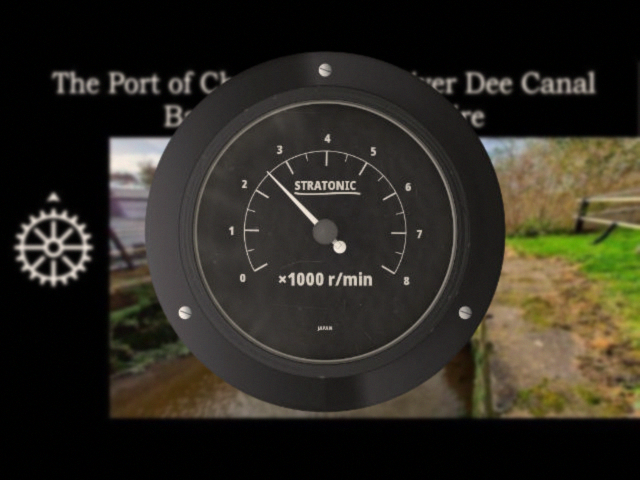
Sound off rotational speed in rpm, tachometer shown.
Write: 2500 rpm
